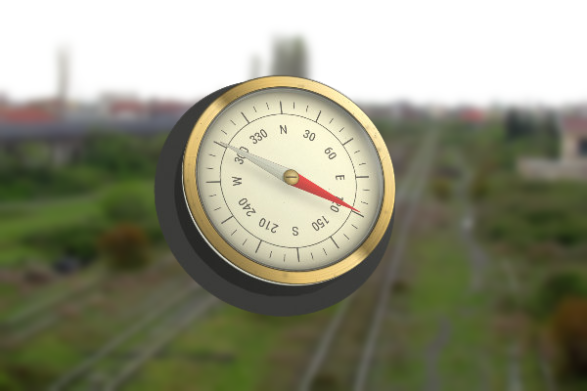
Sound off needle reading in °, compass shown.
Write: 120 °
